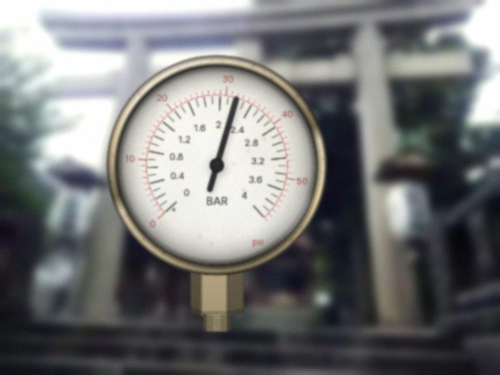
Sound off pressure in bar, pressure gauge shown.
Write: 2.2 bar
